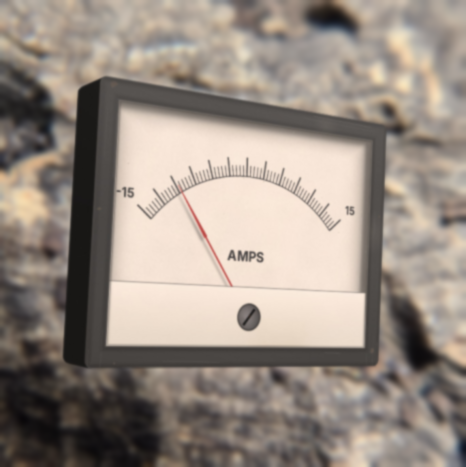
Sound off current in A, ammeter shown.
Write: -10 A
